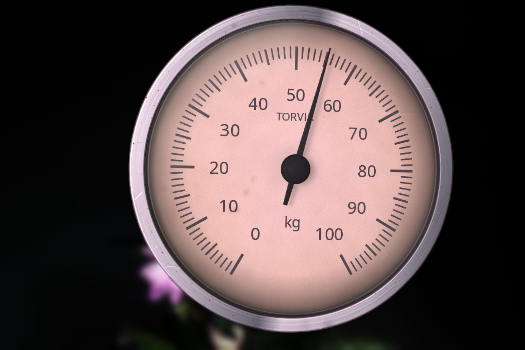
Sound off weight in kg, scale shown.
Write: 55 kg
